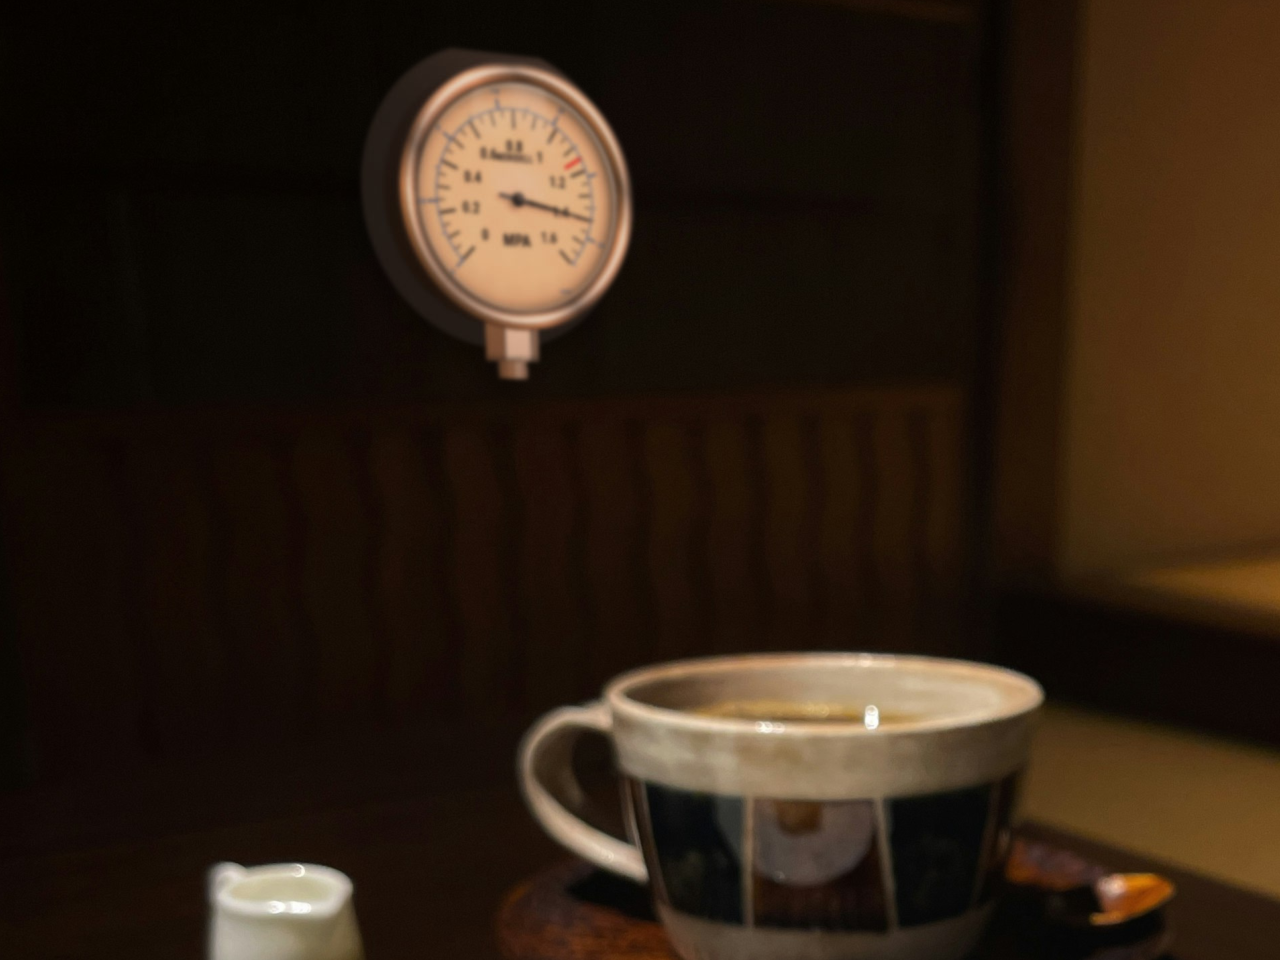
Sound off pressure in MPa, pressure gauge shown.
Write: 1.4 MPa
